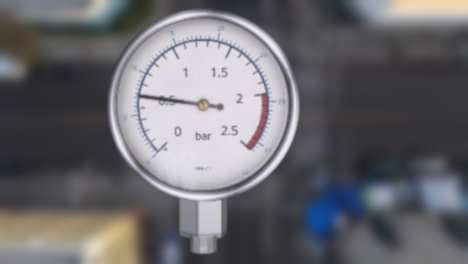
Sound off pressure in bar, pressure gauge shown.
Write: 0.5 bar
